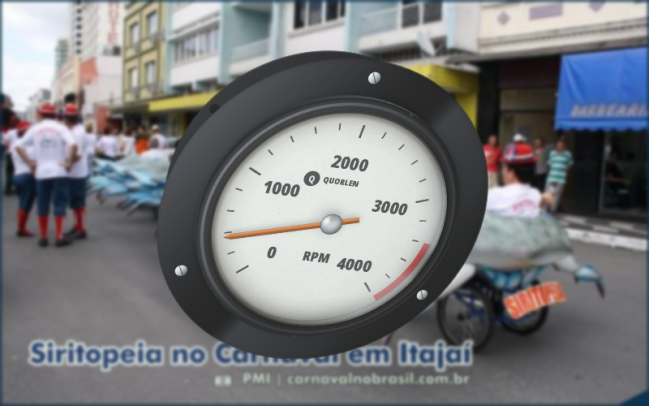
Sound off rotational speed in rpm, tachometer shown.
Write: 400 rpm
